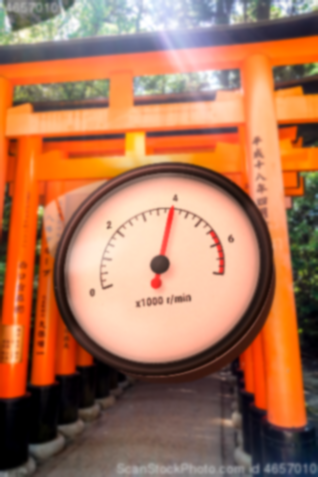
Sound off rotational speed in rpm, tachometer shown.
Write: 4000 rpm
